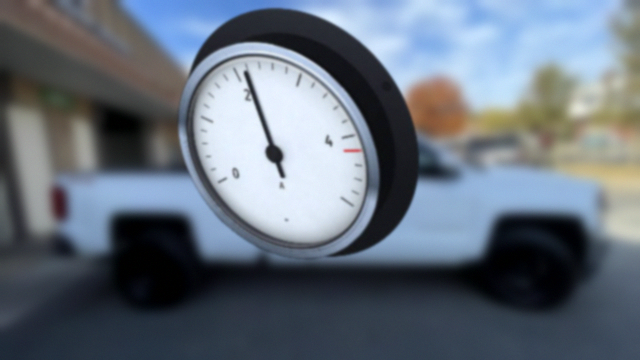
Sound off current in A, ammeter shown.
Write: 2.2 A
